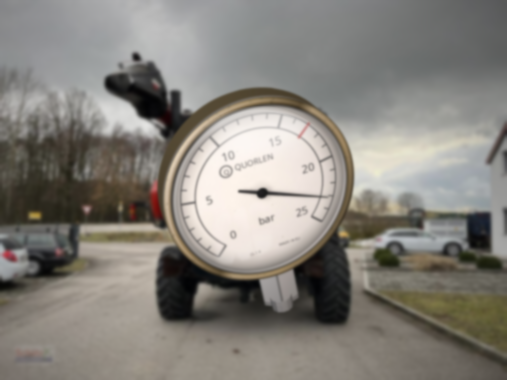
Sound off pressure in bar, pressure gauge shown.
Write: 23 bar
